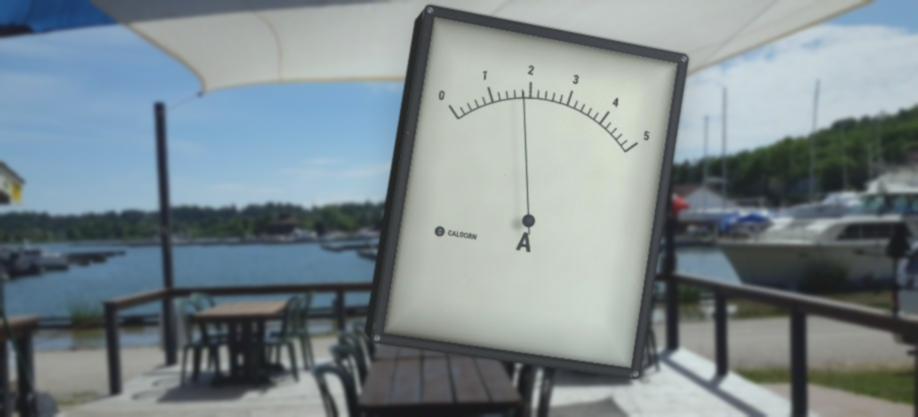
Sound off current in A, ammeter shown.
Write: 1.8 A
